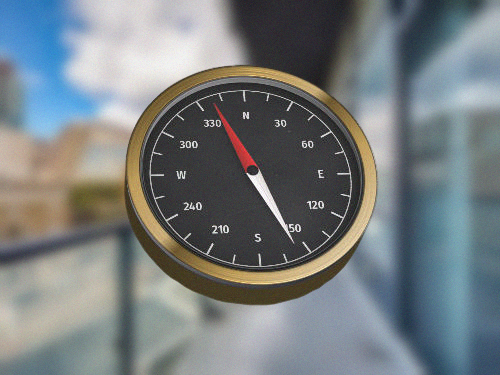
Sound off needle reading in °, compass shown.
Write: 337.5 °
